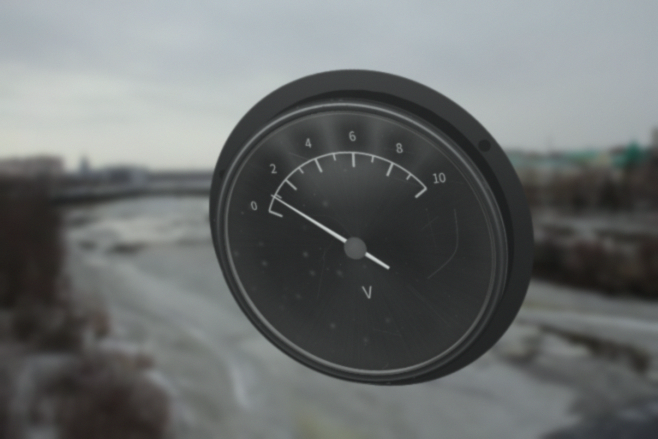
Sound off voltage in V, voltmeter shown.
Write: 1 V
